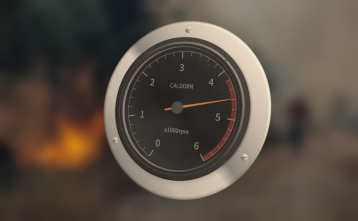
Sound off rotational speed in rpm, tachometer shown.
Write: 4600 rpm
